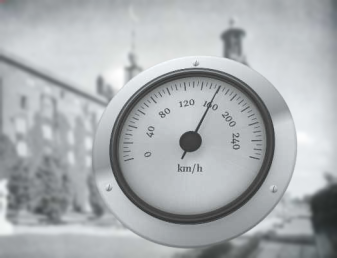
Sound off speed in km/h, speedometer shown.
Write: 160 km/h
